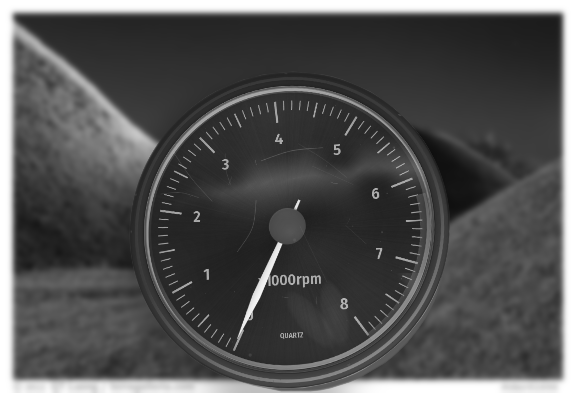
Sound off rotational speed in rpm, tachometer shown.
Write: 0 rpm
